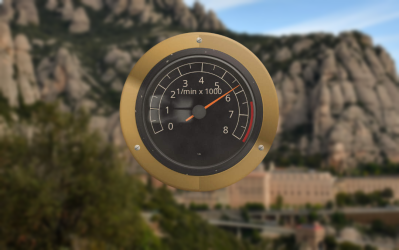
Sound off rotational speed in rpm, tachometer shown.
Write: 5750 rpm
